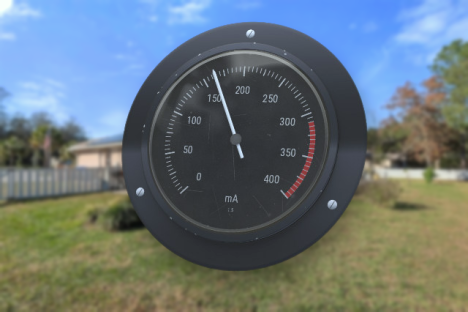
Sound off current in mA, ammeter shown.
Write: 165 mA
